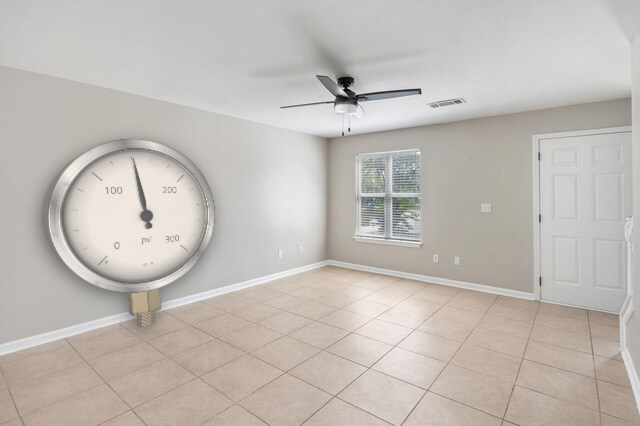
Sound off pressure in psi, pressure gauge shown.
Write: 140 psi
